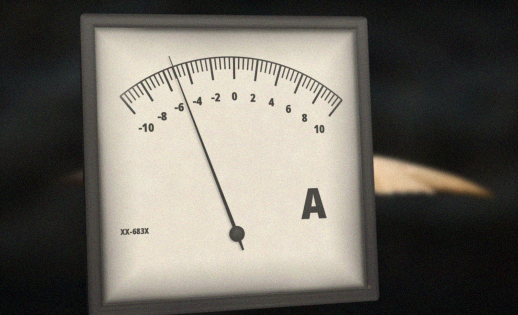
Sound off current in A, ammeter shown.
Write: -5.2 A
